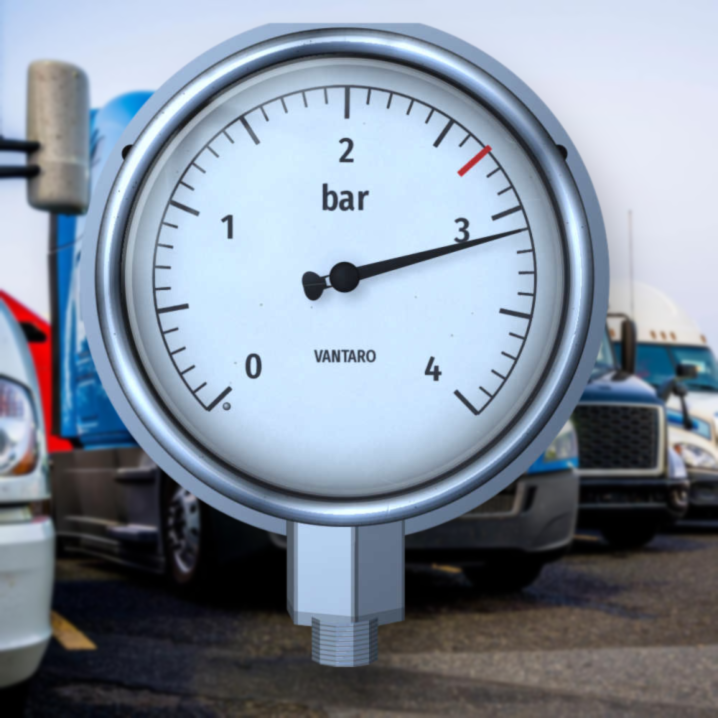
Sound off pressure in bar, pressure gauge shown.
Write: 3.1 bar
